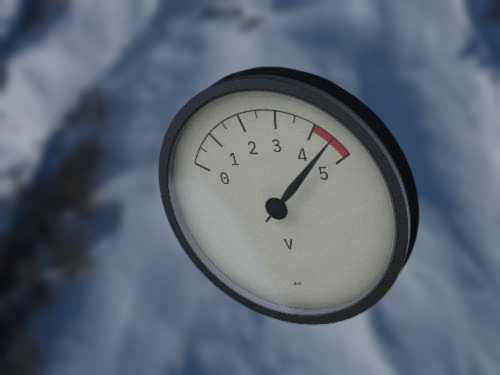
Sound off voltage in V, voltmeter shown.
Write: 4.5 V
